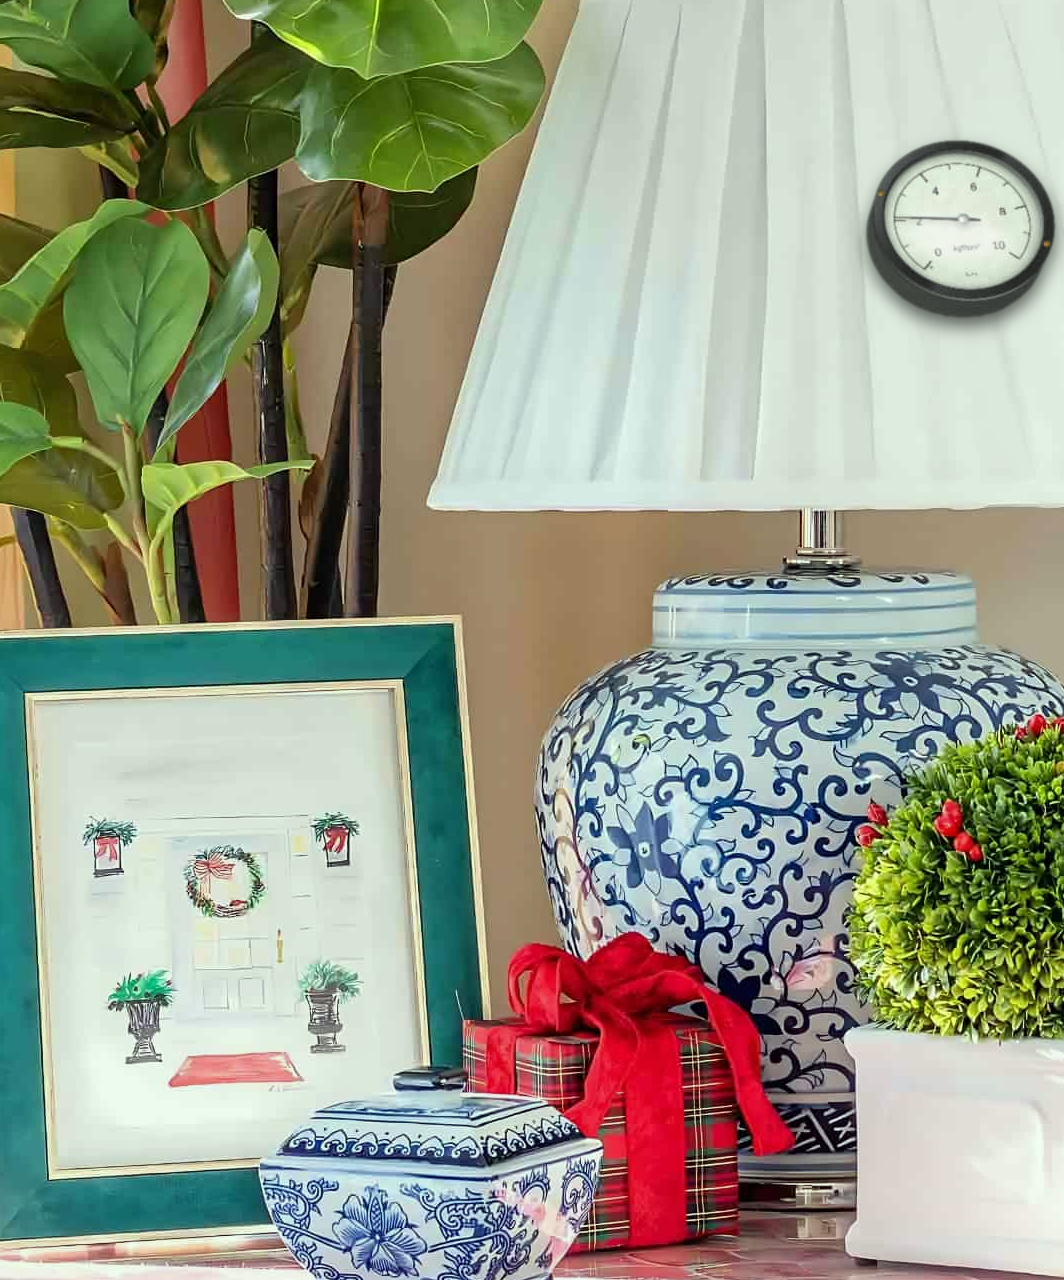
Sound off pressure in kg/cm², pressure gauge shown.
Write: 2 kg/cm²
